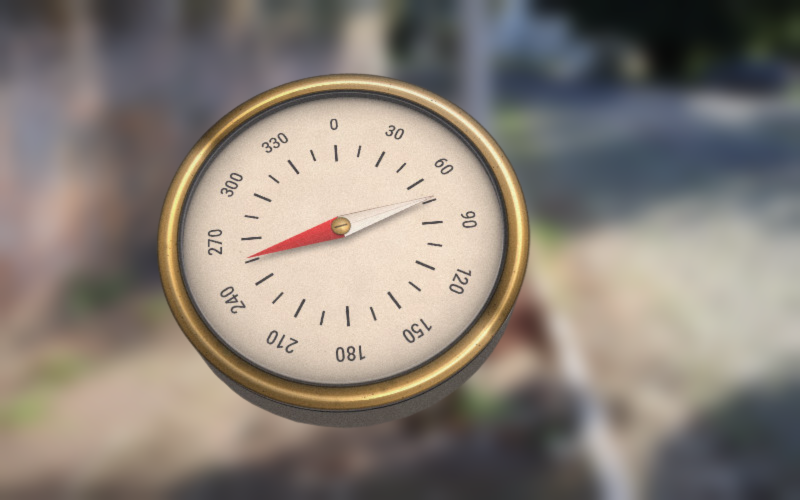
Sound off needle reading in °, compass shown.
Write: 255 °
